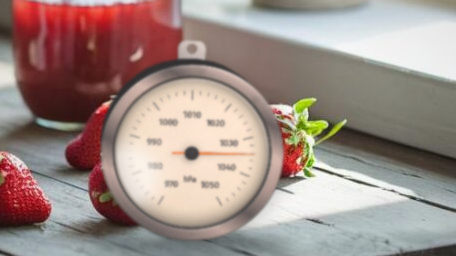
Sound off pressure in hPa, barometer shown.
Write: 1034 hPa
